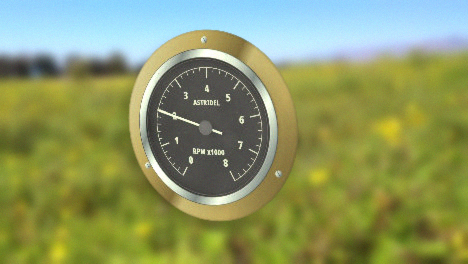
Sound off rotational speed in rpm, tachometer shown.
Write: 2000 rpm
